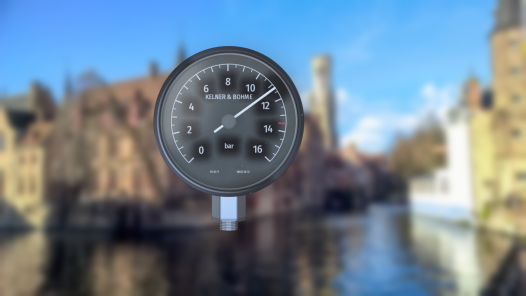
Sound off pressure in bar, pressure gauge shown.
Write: 11.25 bar
